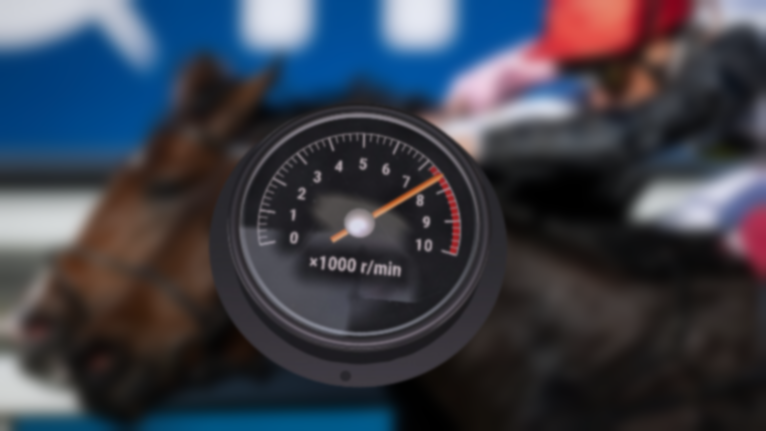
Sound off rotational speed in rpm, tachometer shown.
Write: 7600 rpm
